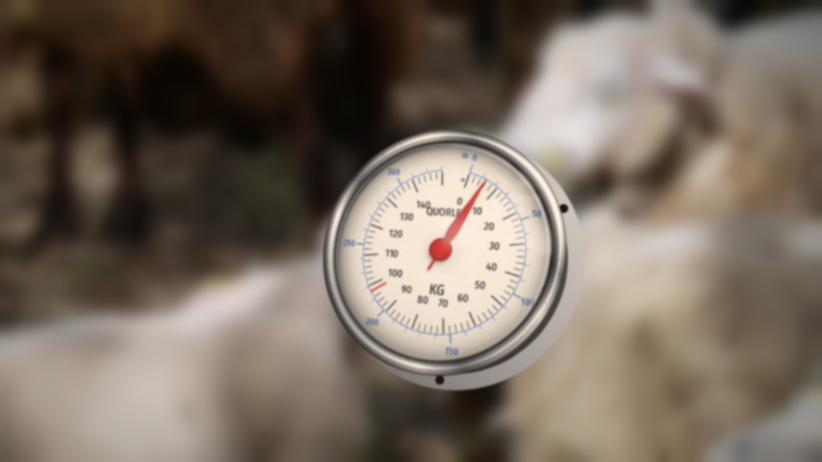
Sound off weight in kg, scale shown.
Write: 6 kg
